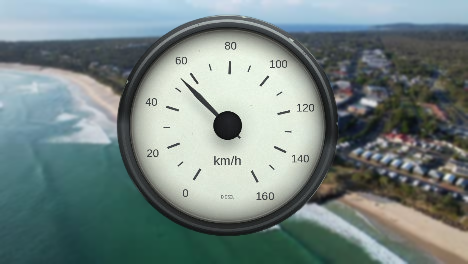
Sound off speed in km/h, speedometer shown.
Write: 55 km/h
